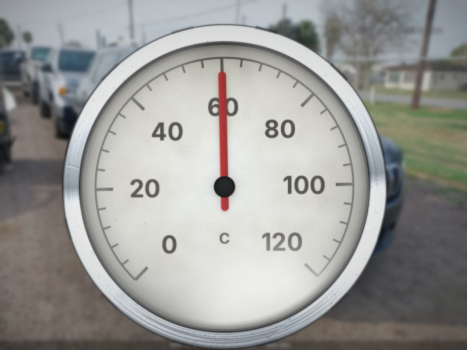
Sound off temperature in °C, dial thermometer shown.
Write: 60 °C
